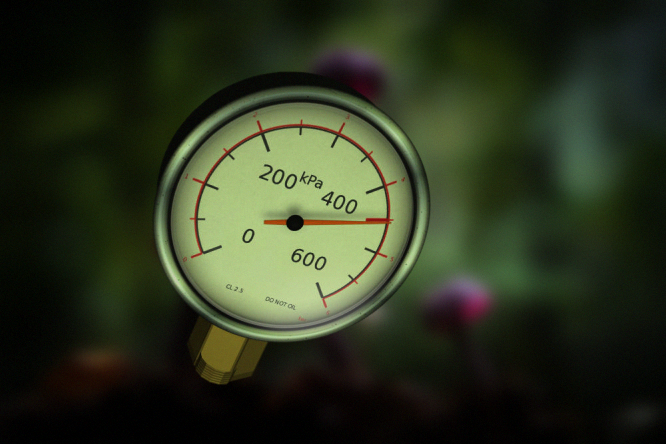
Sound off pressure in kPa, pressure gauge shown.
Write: 450 kPa
